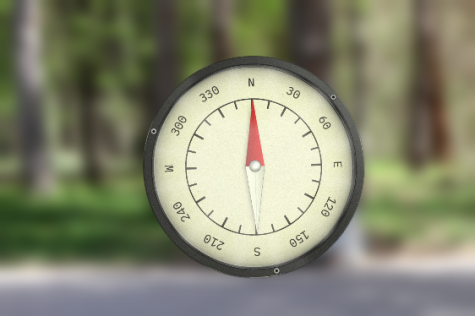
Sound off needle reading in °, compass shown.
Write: 0 °
